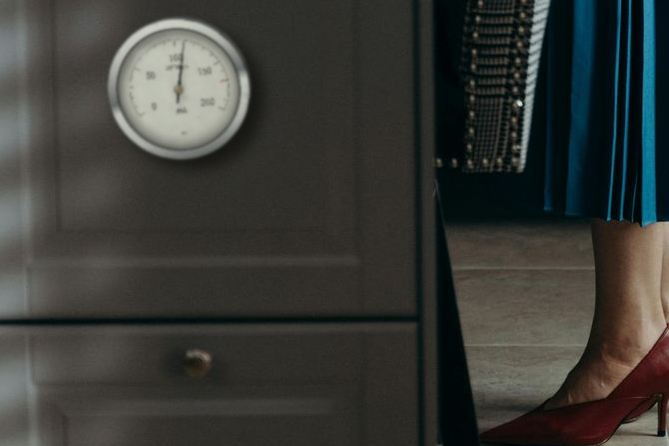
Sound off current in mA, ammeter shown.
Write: 110 mA
